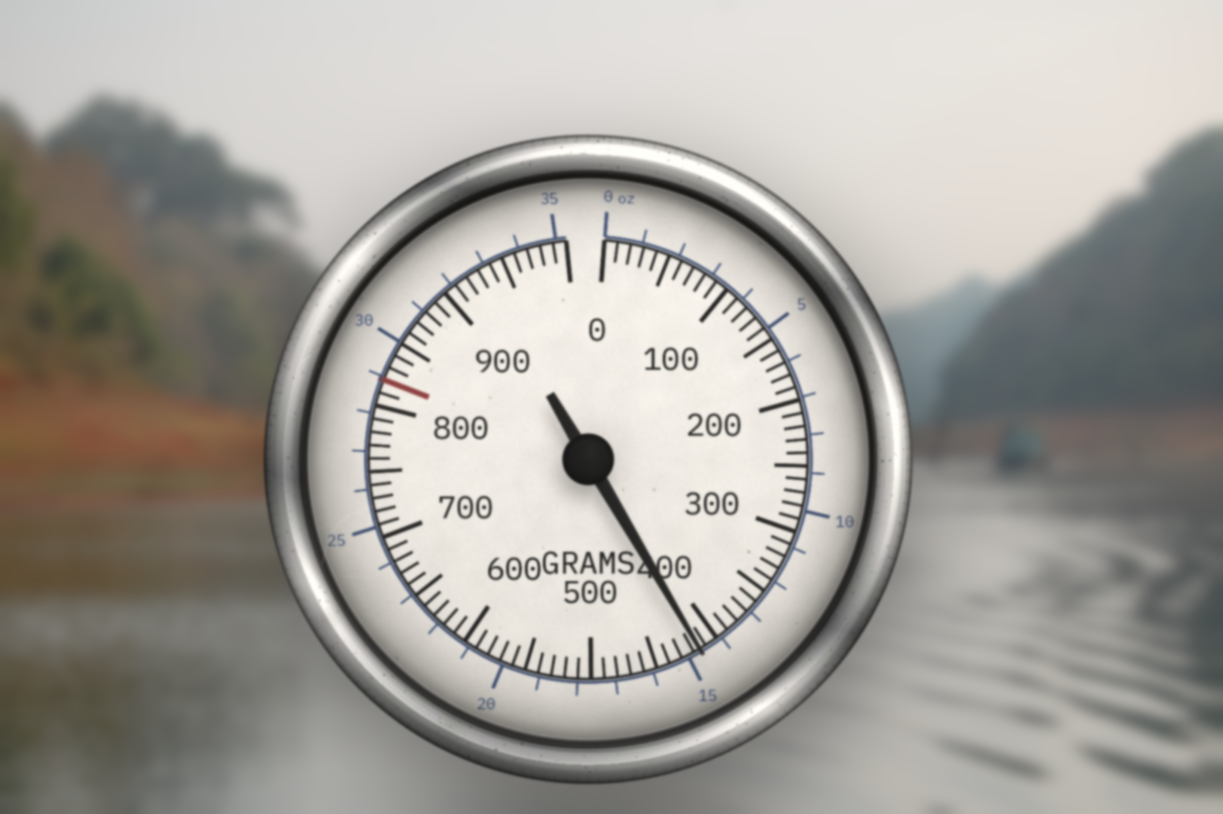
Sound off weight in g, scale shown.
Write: 415 g
